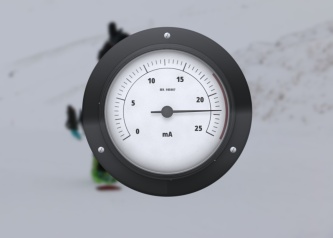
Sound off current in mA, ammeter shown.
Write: 22 mA
